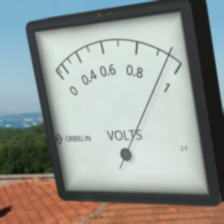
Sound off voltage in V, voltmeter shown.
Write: 0.95 V
